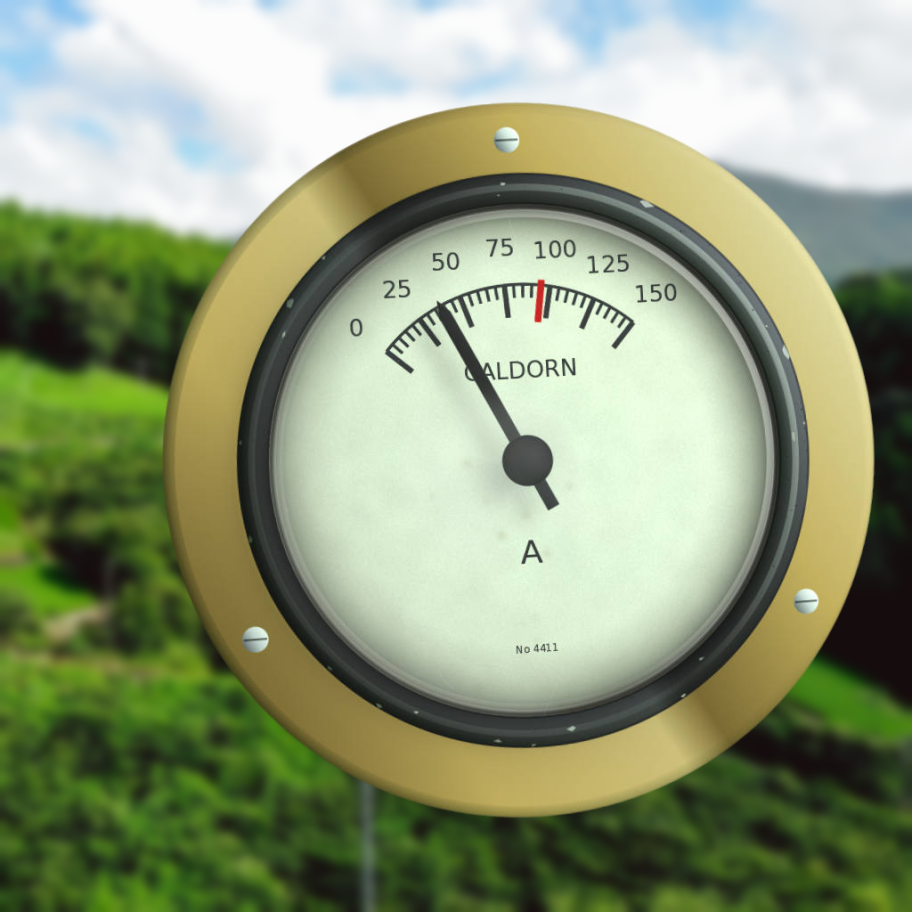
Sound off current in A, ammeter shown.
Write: 37.5 A
